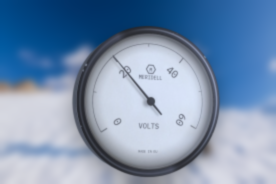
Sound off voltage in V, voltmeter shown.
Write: 20 V
